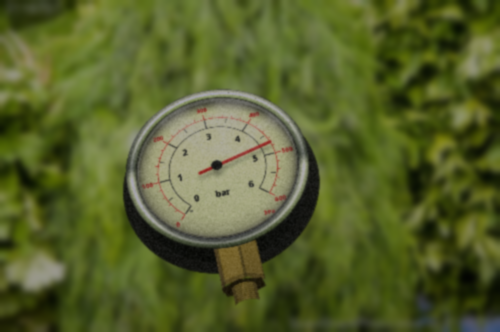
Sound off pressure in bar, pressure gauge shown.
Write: 4.75 bar
